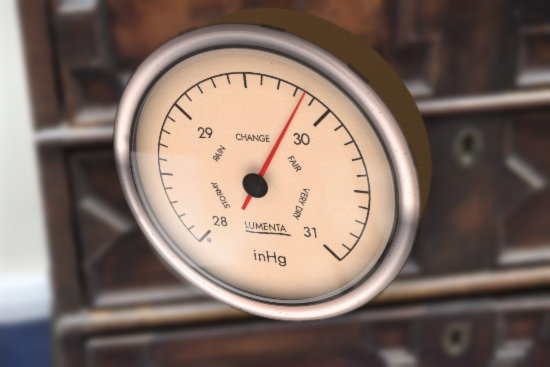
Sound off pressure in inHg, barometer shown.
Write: 29.85 inHg
